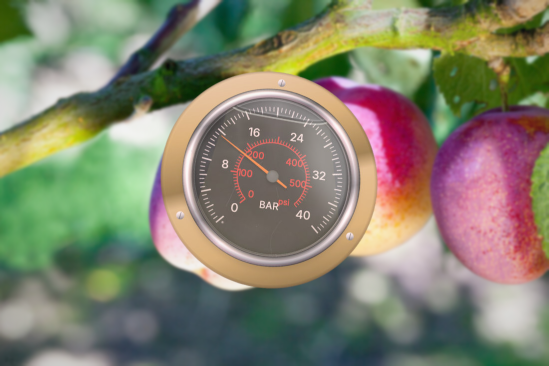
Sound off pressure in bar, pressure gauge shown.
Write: 11.5 bar
